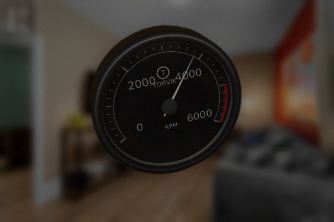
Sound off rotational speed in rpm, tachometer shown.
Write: 3800 rpm
